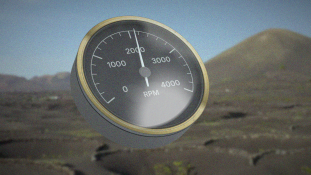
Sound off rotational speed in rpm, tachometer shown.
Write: 2100 rpm
